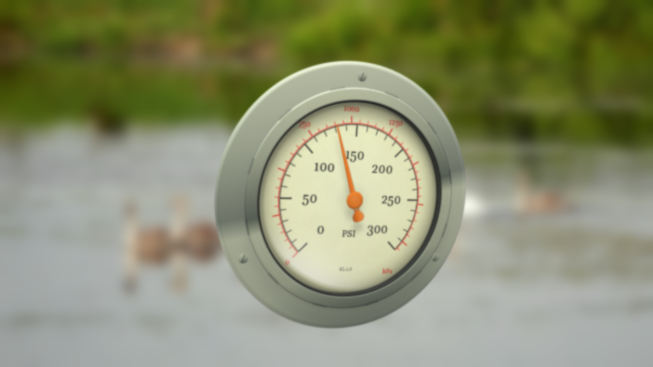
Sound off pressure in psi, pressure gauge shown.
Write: 130 psi
